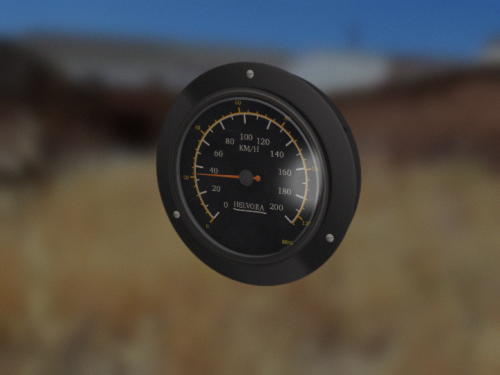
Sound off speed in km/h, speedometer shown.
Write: 35 km/h
